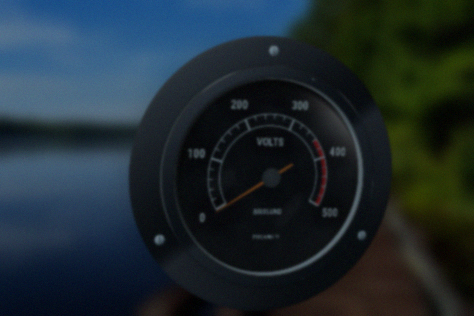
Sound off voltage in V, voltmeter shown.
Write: 0 V
